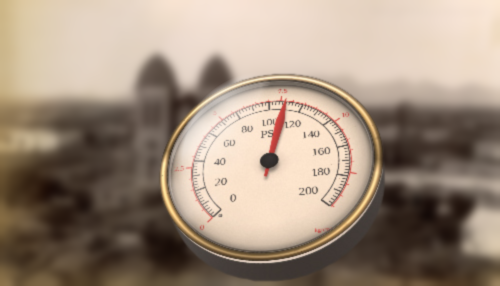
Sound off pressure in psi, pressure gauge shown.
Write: 110 psi
